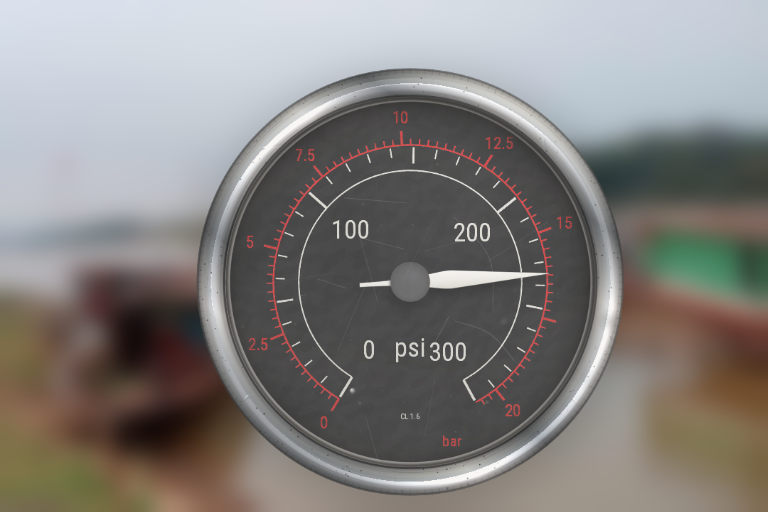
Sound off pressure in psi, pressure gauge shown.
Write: 235 psi
